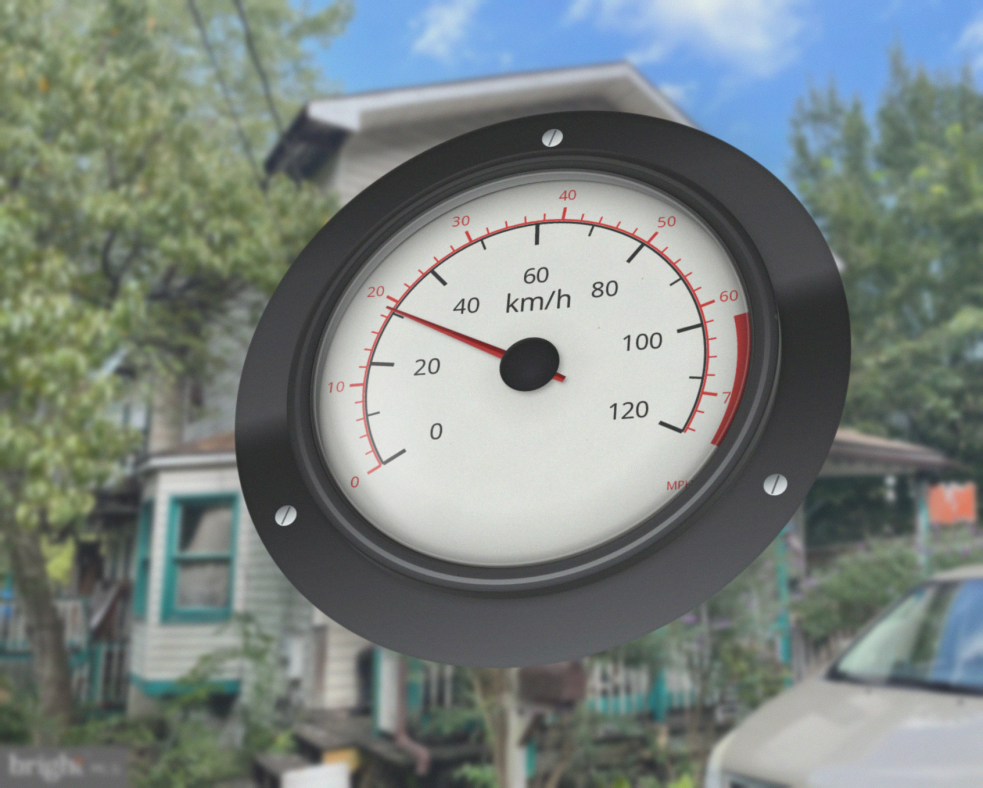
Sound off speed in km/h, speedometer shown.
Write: 30 km/h
